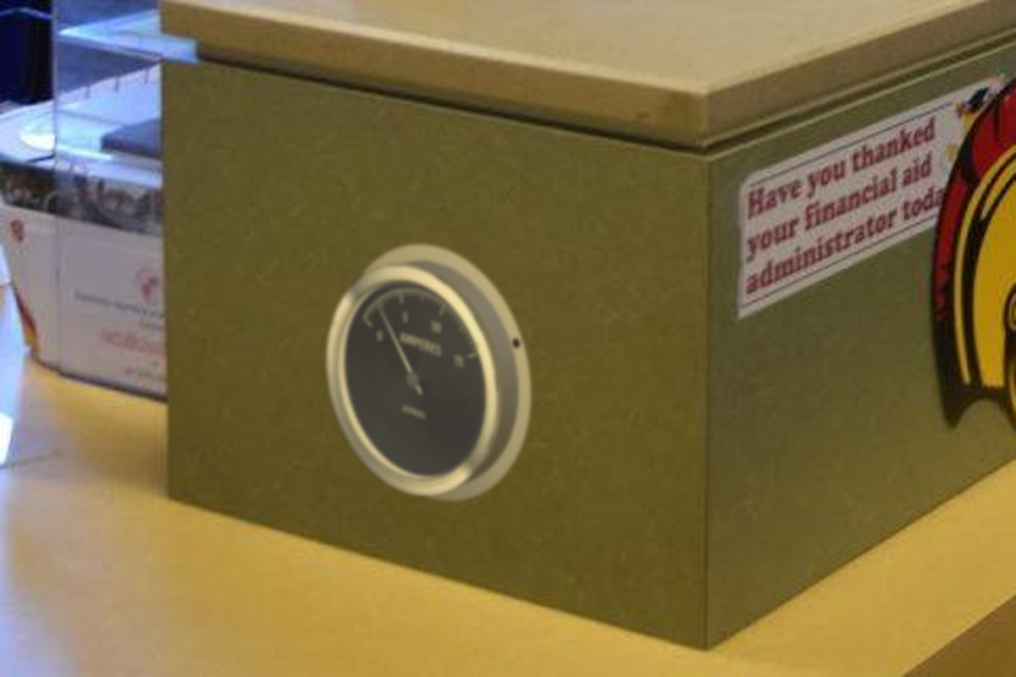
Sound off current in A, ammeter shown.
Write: 2.5 A
